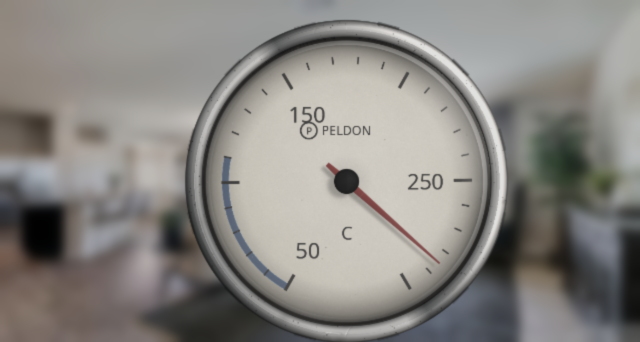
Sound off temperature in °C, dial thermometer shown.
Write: 285 °C
